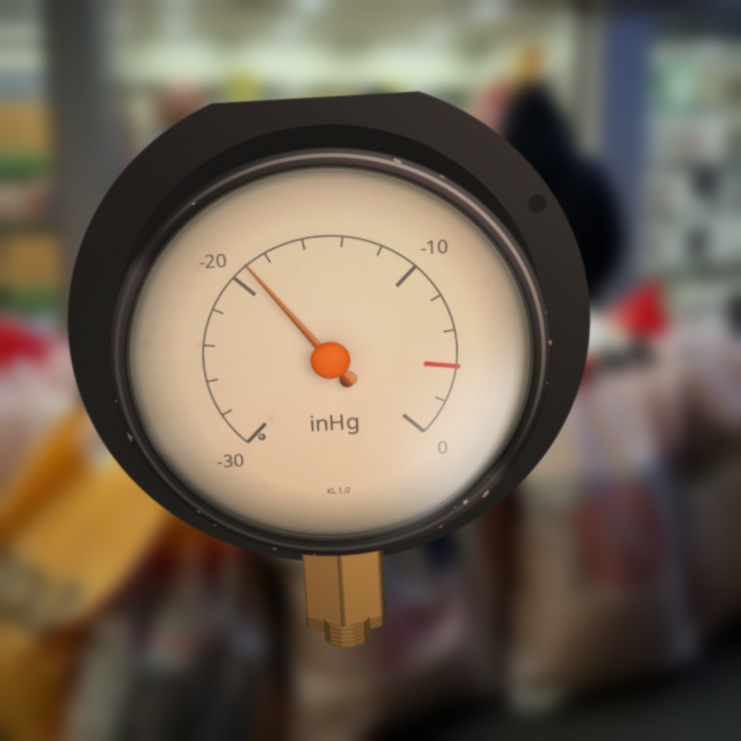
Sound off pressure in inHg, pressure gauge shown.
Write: -19 inHg
